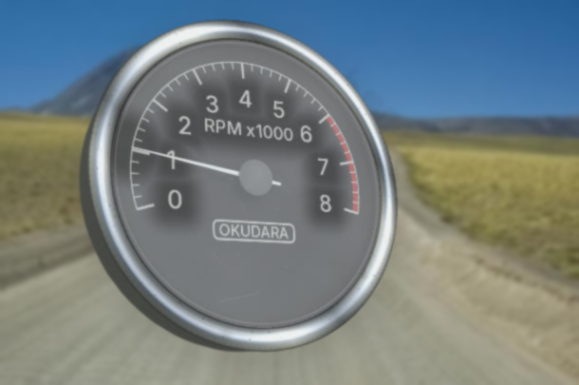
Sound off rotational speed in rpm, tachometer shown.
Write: 1000 rpm
